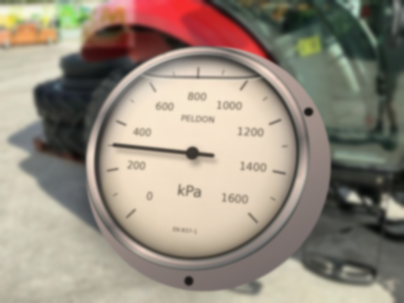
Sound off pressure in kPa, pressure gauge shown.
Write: 300 kPa
